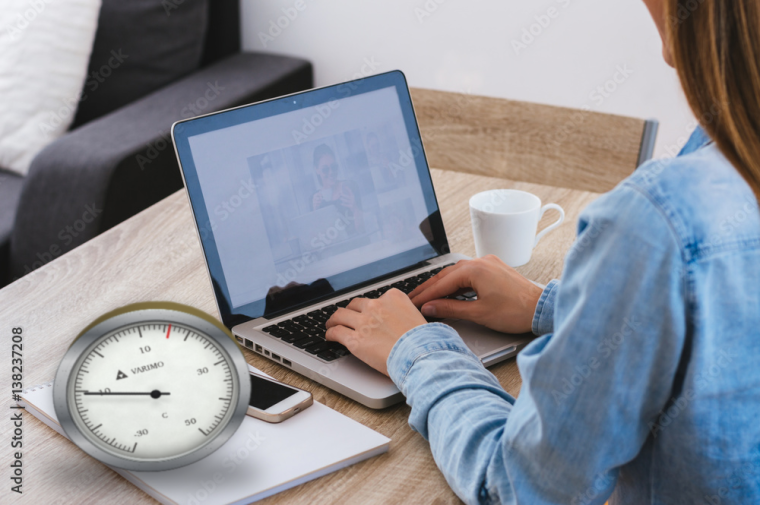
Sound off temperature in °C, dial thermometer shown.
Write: -10 °C
